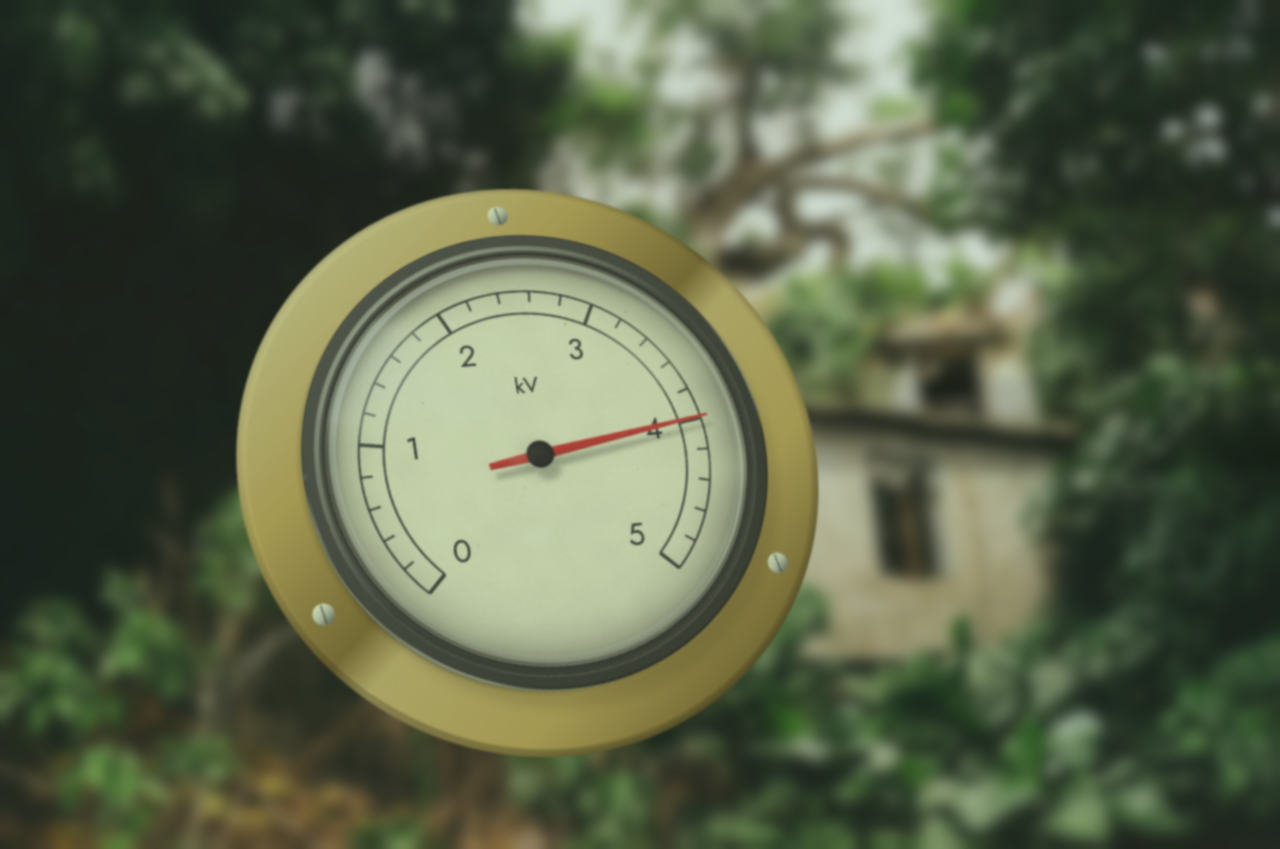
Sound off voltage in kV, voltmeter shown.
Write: 4 kV
